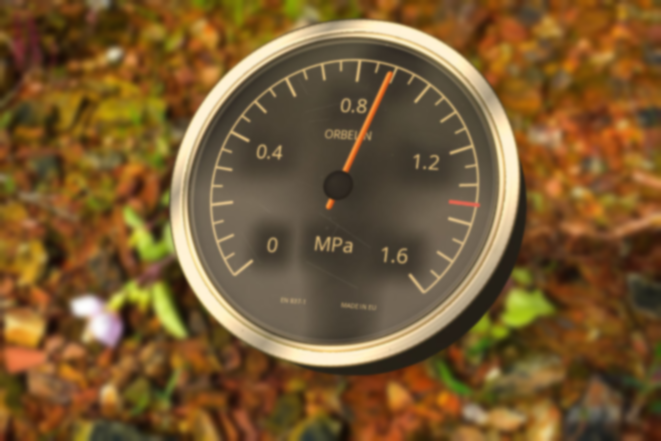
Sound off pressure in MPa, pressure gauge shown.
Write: 0.9 MPa
